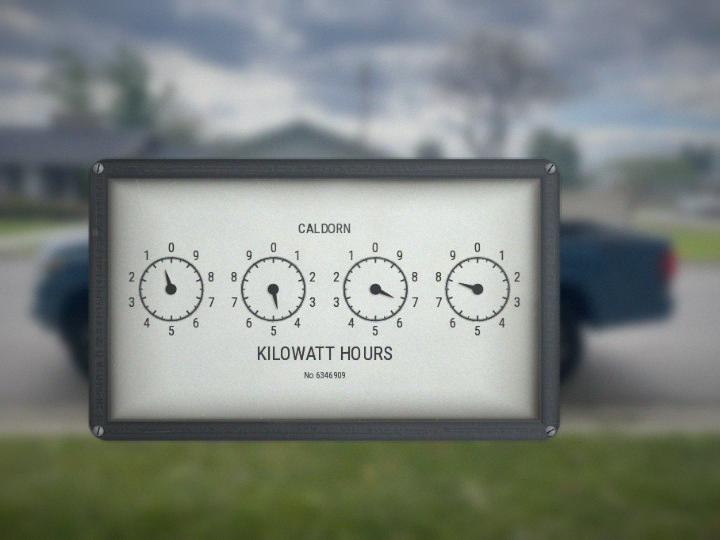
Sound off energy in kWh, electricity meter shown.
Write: 468 kWh
